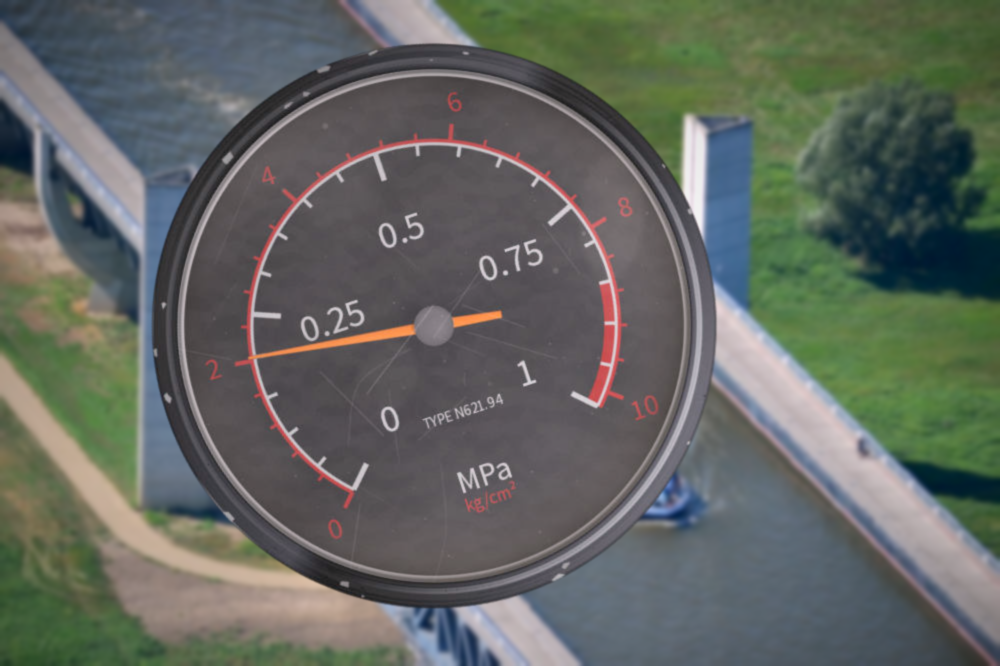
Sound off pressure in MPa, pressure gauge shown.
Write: 0.2 MPa
